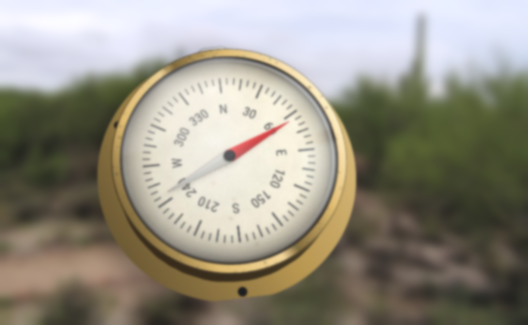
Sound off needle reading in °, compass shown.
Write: 65 °
